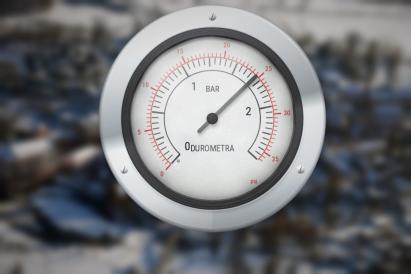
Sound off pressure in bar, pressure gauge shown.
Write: 1.7 bar
